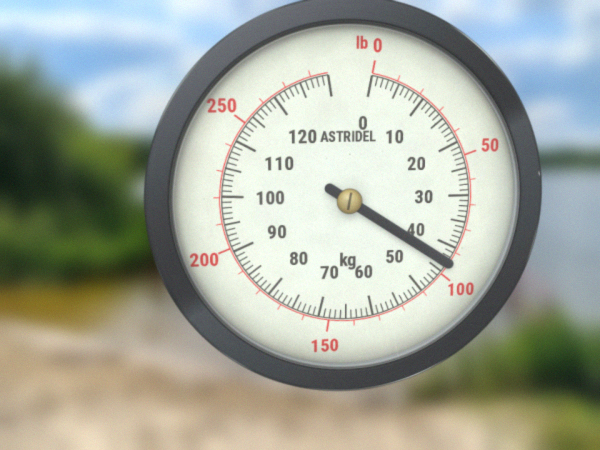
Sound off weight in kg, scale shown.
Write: 43 kg
